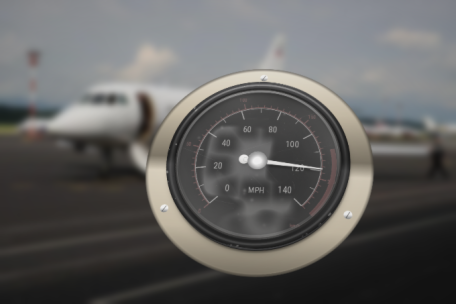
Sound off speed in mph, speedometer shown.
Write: 120 mph
